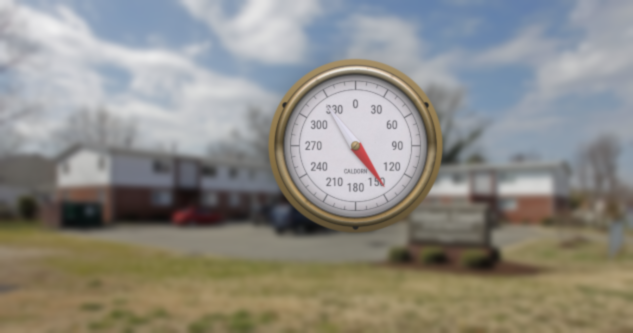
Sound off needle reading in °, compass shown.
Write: 145 °
